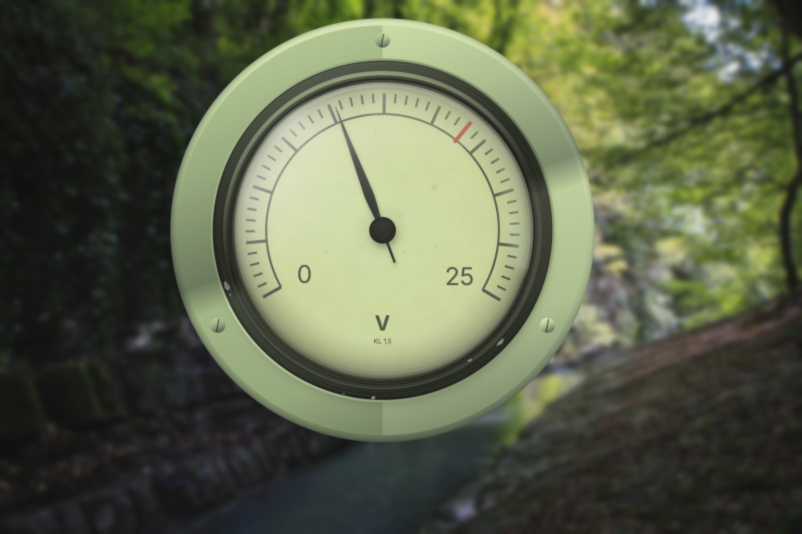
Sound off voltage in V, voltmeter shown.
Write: 10.25 V
